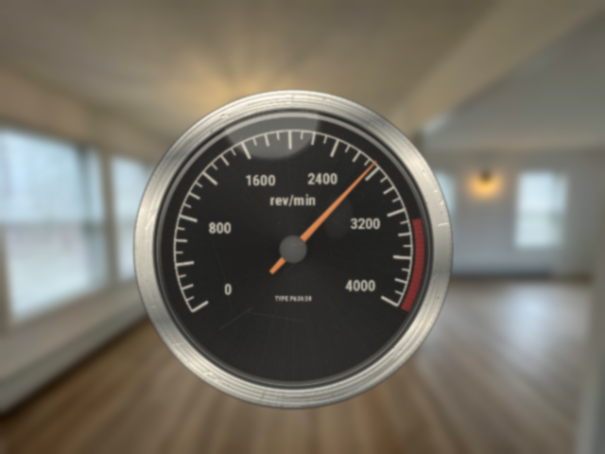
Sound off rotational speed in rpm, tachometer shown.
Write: 2750 rpm
